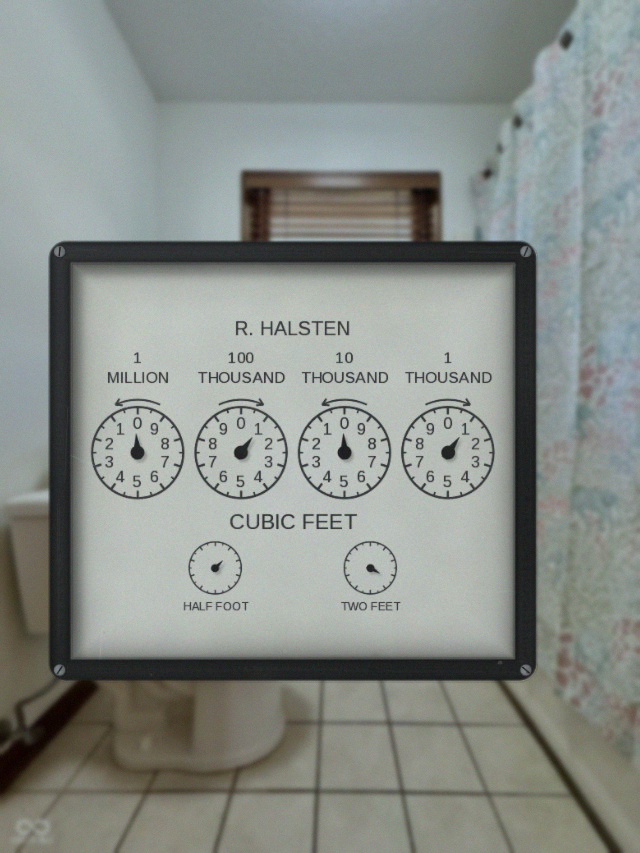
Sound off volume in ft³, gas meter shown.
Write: 10100 ft³
